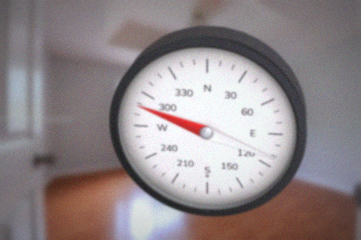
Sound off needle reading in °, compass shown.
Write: 290 °
